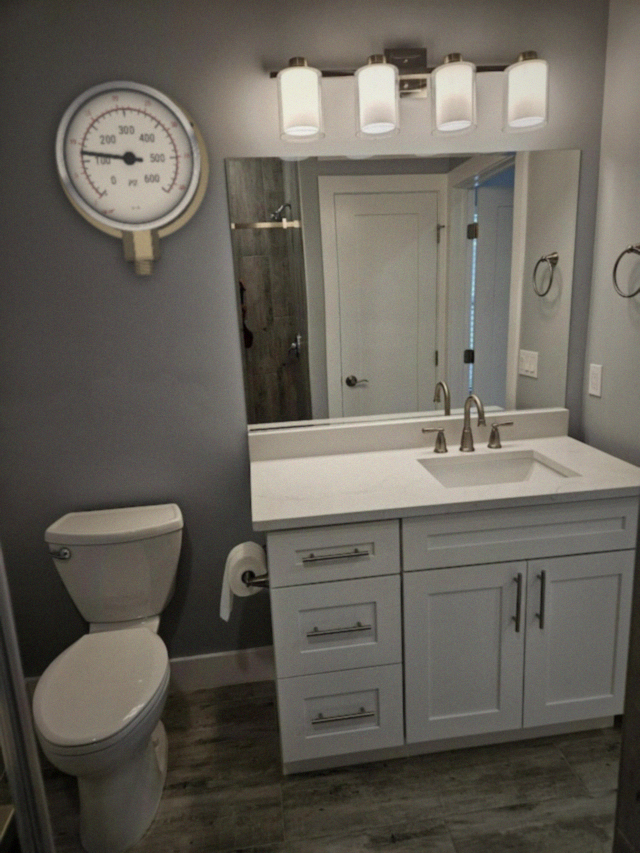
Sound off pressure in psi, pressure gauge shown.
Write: 120 psi
